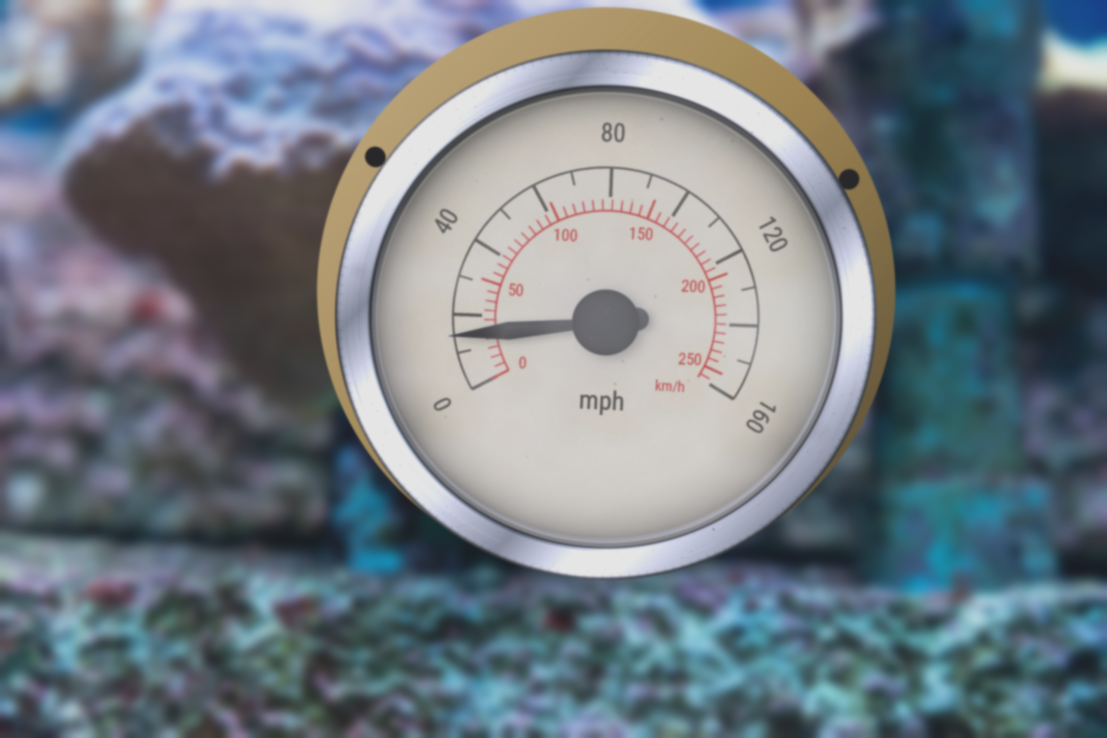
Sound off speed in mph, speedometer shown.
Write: 15 mph
